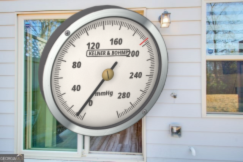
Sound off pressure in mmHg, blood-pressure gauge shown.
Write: 10 mmHg
